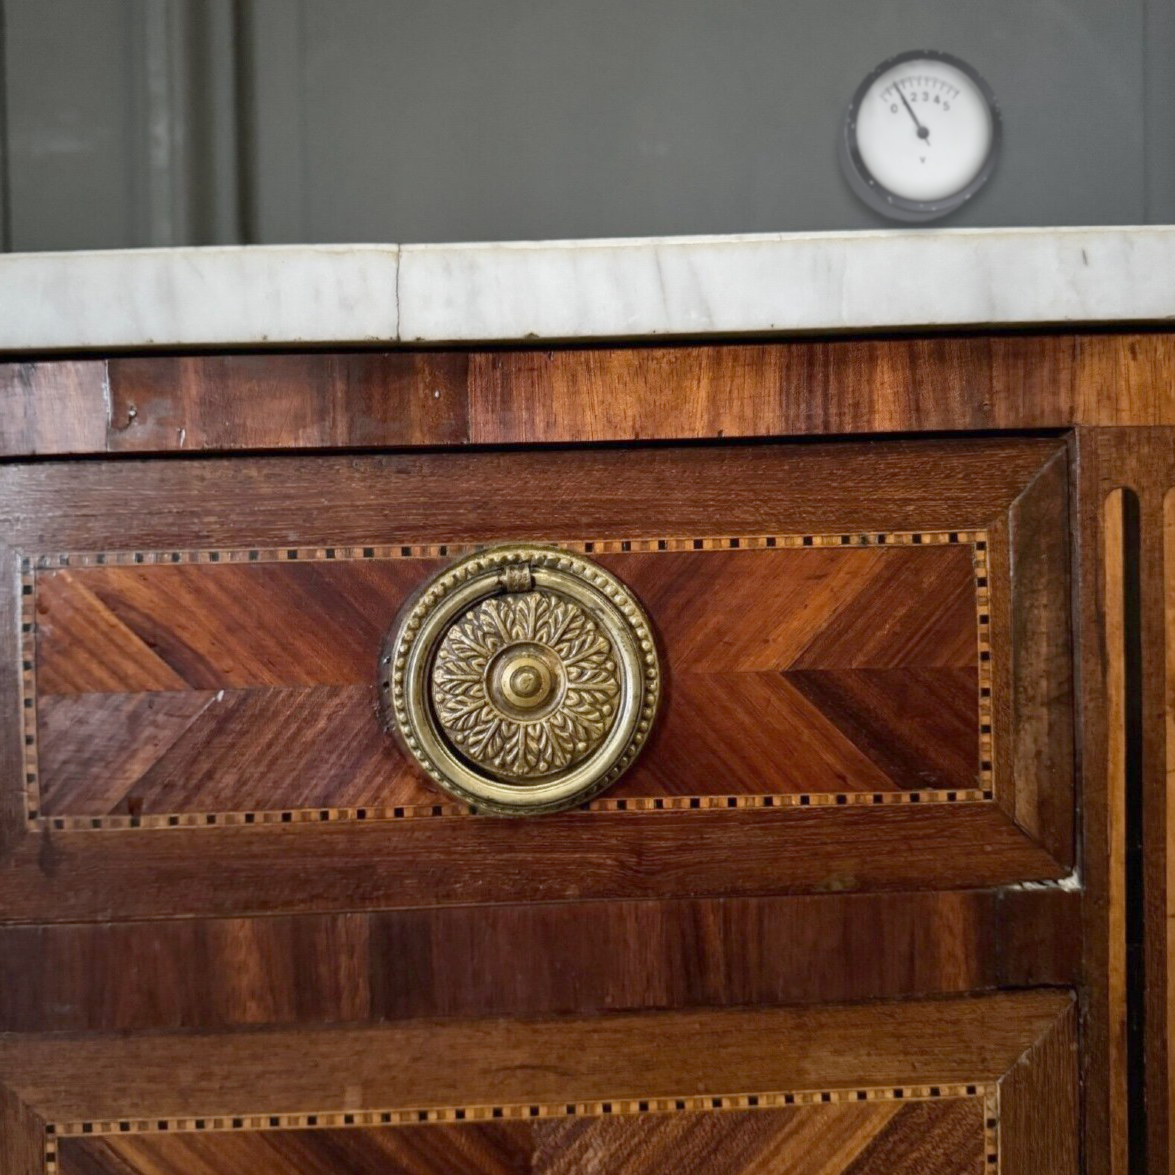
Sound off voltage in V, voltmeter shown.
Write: 1 V
